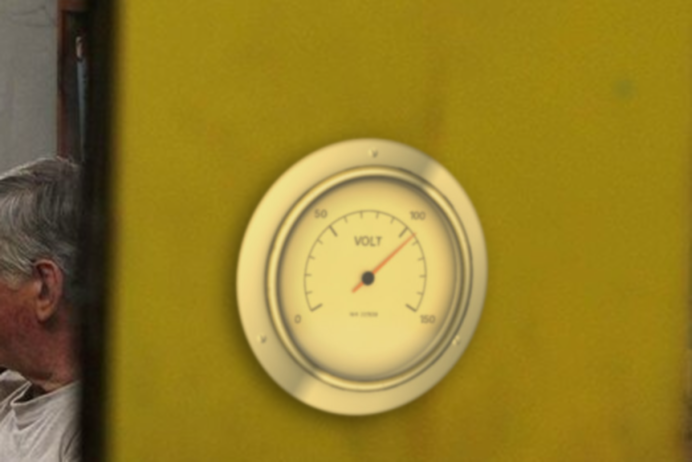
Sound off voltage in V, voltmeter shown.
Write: 105 V
